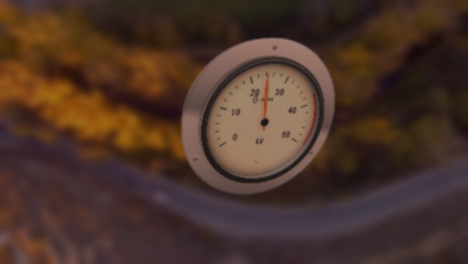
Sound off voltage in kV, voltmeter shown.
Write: 24 kV
